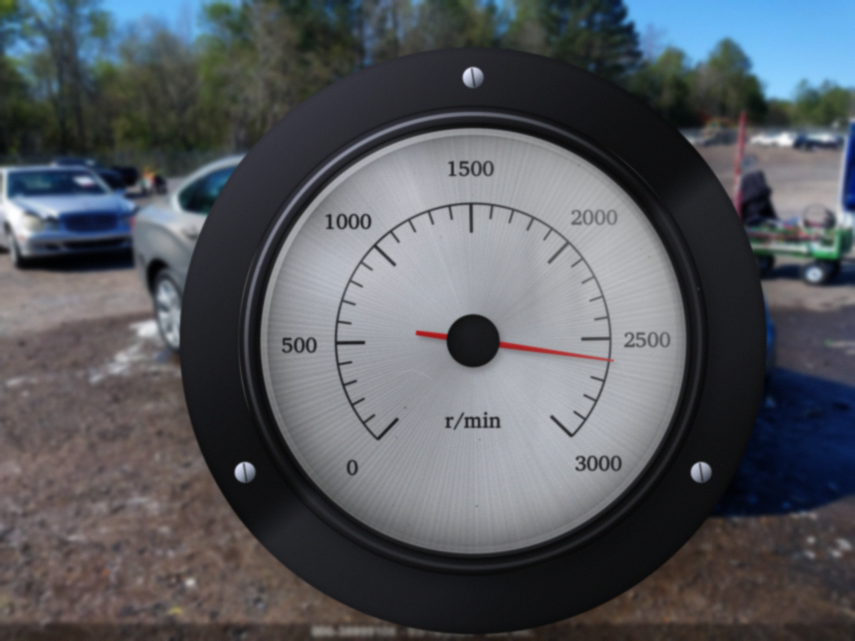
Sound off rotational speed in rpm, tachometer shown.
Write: 2600 rpm
